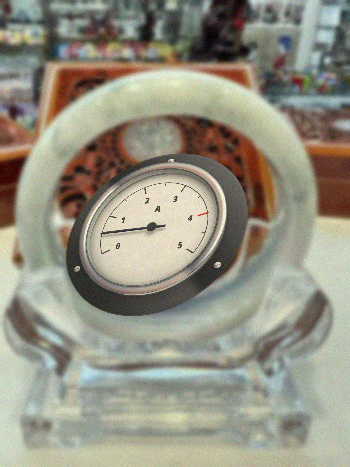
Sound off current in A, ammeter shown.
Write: 0.5 A
